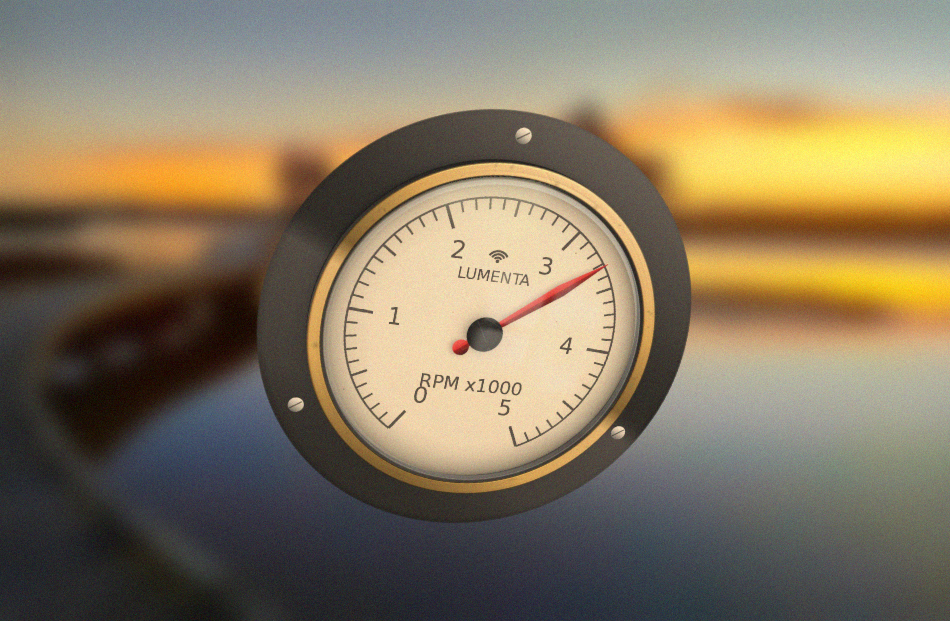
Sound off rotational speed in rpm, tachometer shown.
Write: 3300 rpm
